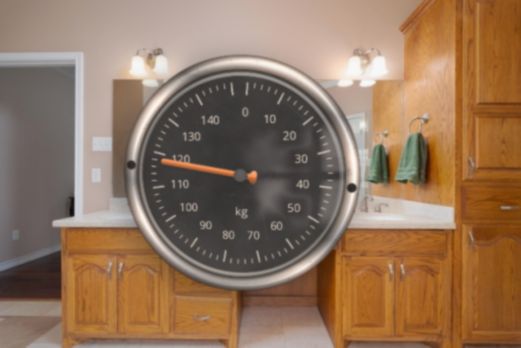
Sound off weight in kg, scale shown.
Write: 118 kg
